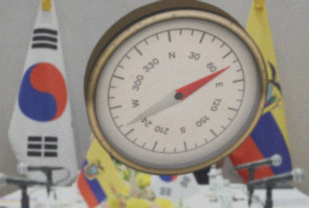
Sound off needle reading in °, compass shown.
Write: 70 °
